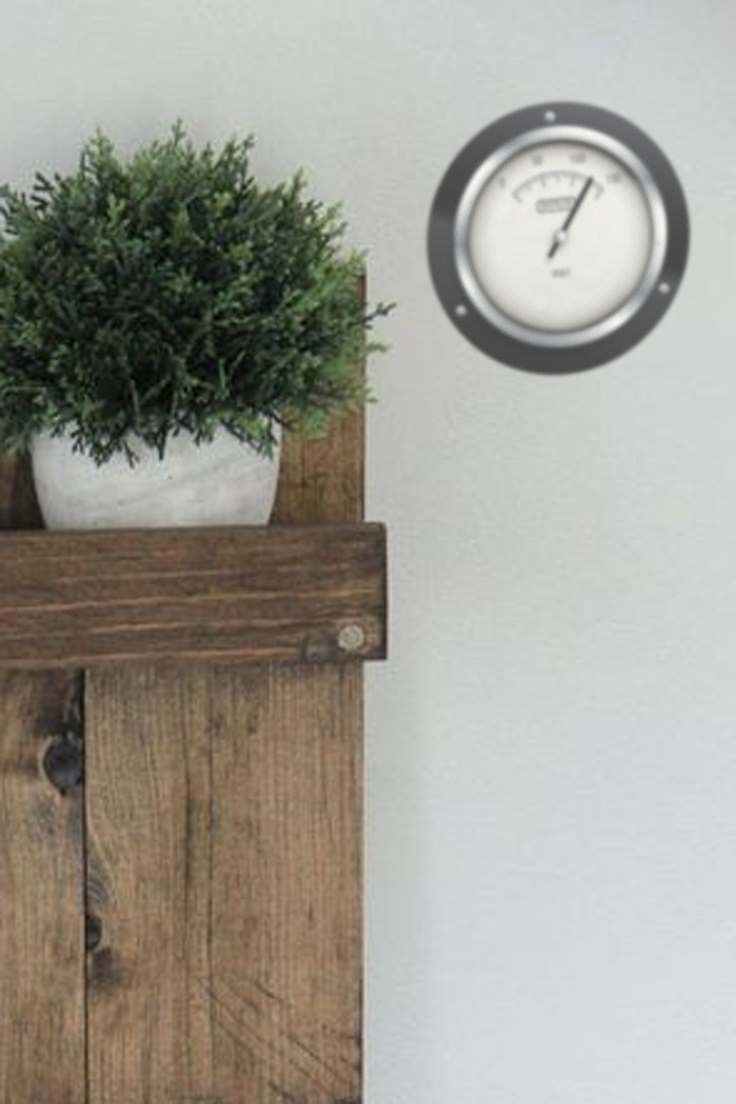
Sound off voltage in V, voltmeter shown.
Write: 125 V
